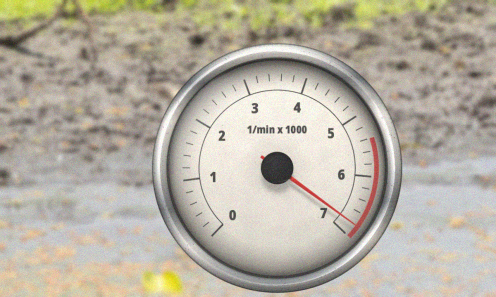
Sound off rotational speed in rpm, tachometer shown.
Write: 6800 rpm
